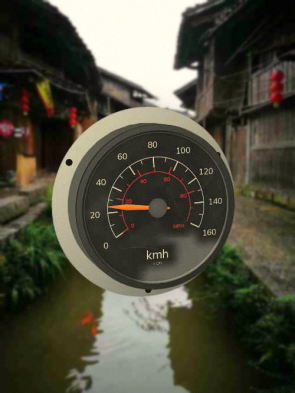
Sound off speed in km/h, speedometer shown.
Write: 25 km/h
